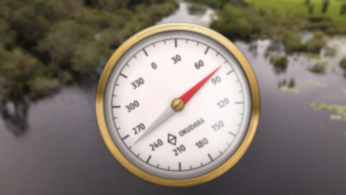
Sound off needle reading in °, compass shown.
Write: 80 °
